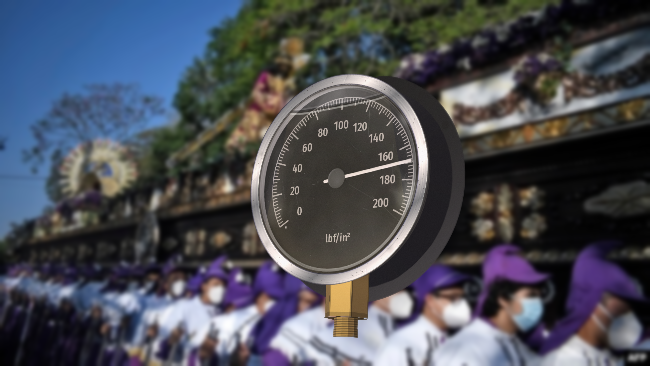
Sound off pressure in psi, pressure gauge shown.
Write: 170 psi
